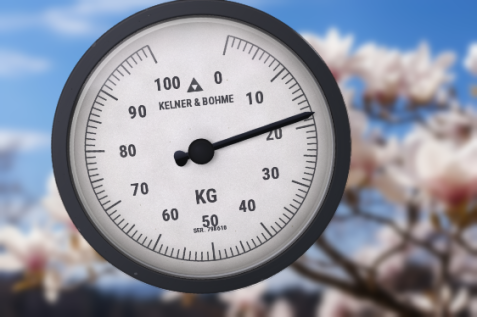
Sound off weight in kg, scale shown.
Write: 18 kg
